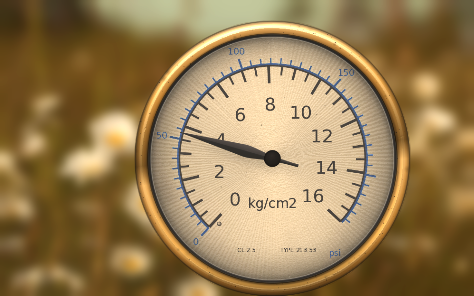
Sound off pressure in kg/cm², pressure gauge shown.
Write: 3.75 kg/cm²
